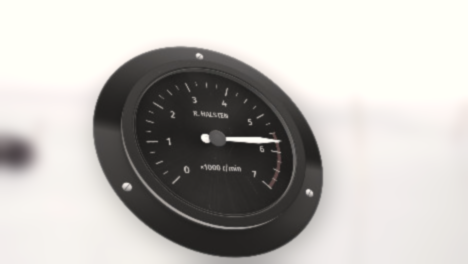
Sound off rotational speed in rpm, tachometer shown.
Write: 5750 rpm
